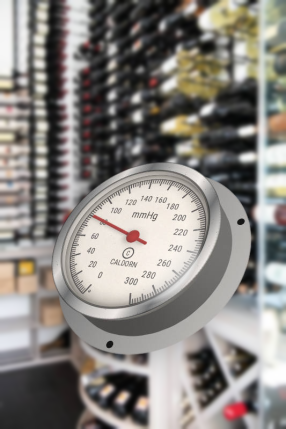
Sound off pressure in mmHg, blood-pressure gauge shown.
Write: 80 mmHg
